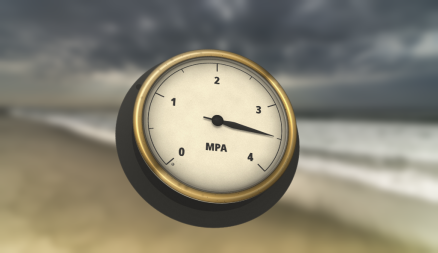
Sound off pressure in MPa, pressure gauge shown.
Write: 3.5 MPa
